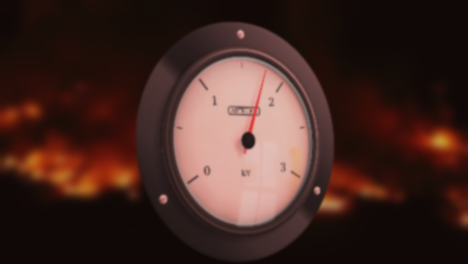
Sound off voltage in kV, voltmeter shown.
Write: 1.75 kV
